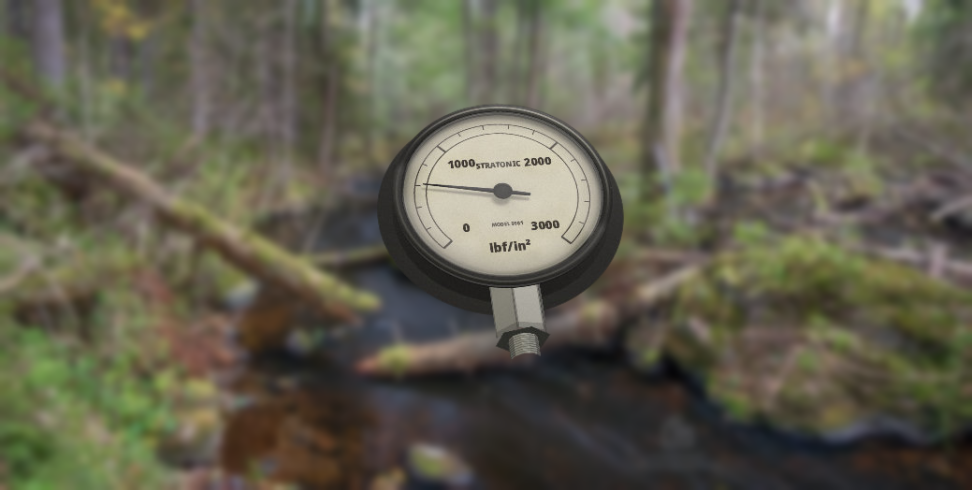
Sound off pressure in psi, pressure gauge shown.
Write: 600 psi
